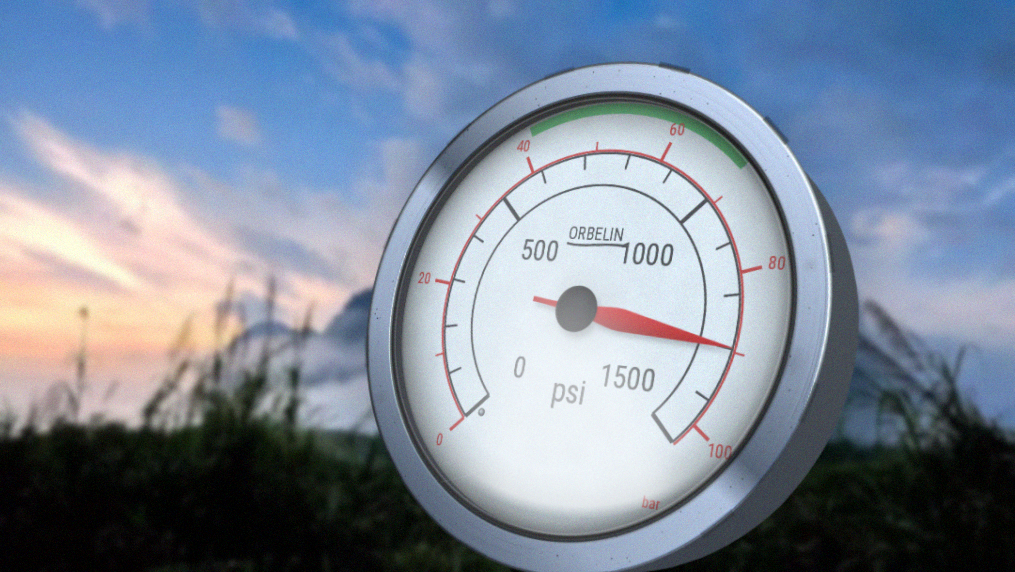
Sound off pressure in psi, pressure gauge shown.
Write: 1300 psi
